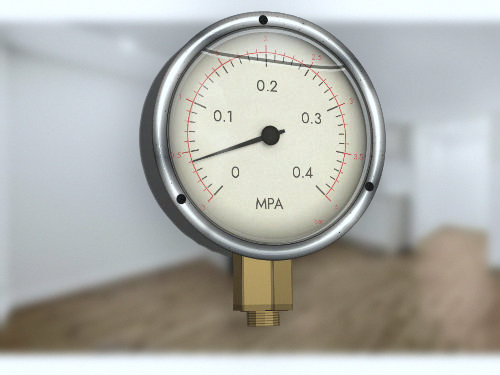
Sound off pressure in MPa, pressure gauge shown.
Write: 0.04 MPa
